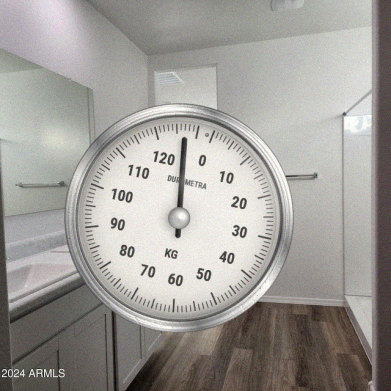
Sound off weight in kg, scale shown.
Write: 127 kg
